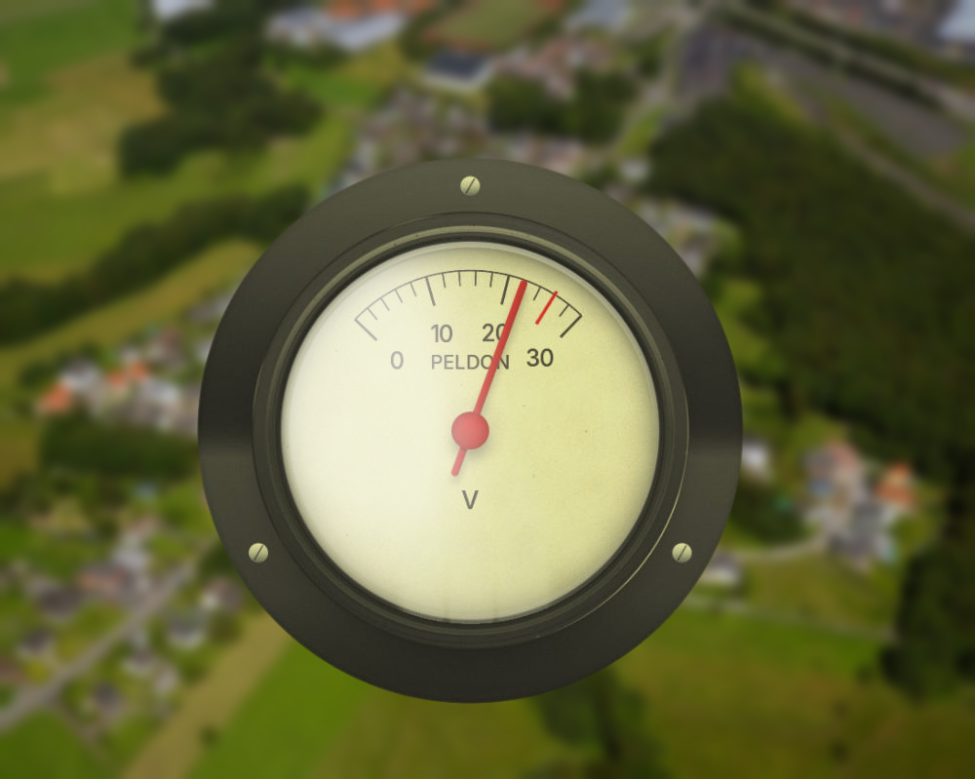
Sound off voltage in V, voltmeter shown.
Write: 22 V
